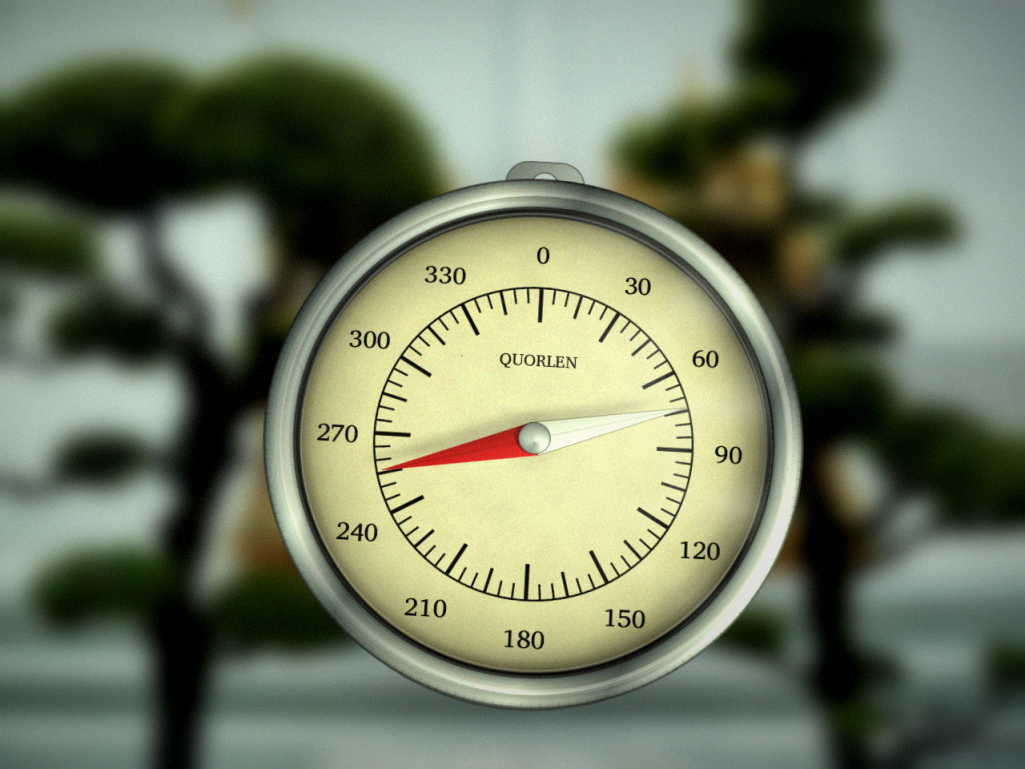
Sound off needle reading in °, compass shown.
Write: 255 °
